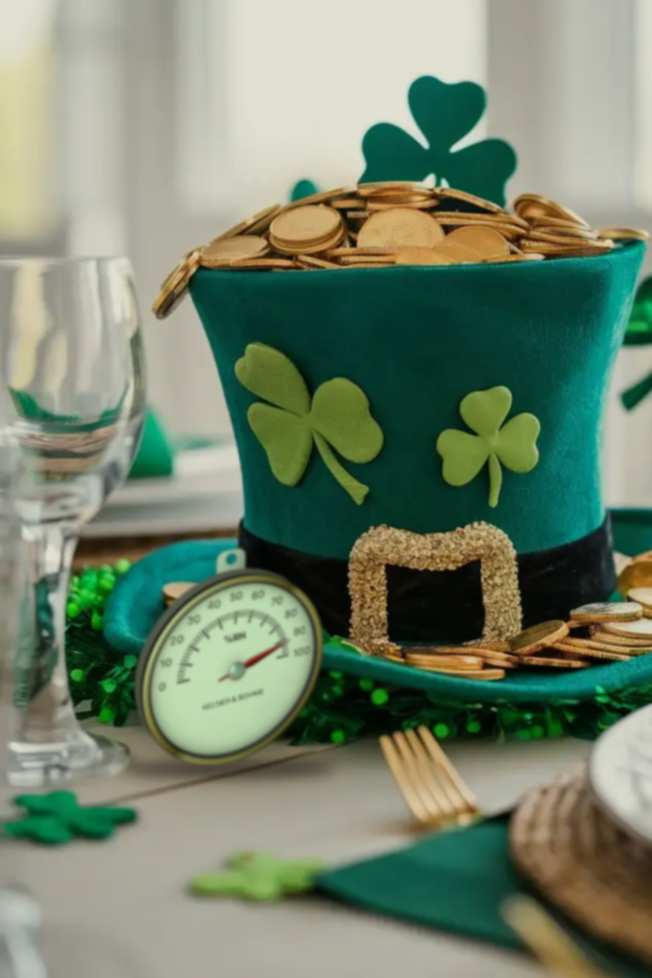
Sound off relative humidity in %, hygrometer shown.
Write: 90 %
